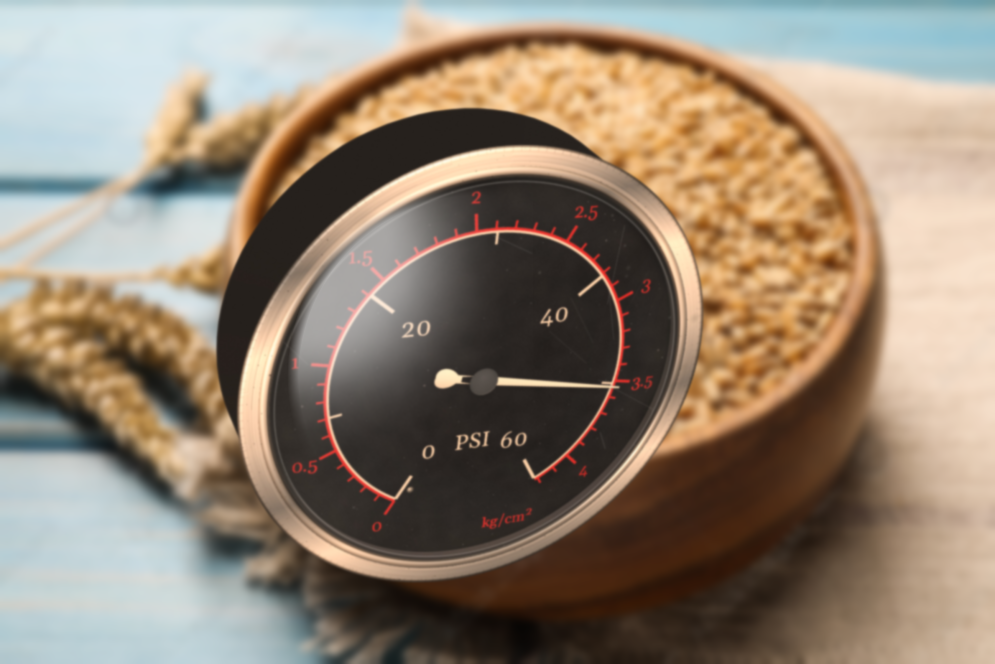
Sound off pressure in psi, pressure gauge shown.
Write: 50 psi
